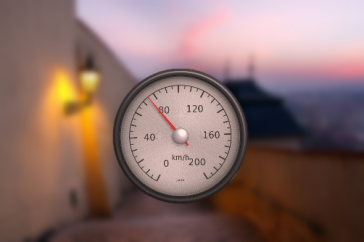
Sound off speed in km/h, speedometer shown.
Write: 75 km/h
